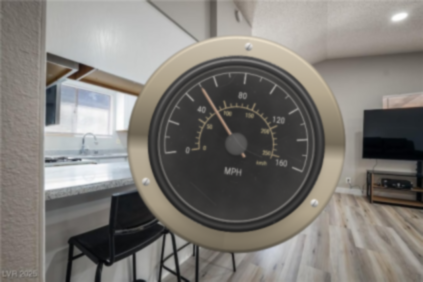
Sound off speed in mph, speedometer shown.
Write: 50 mph
